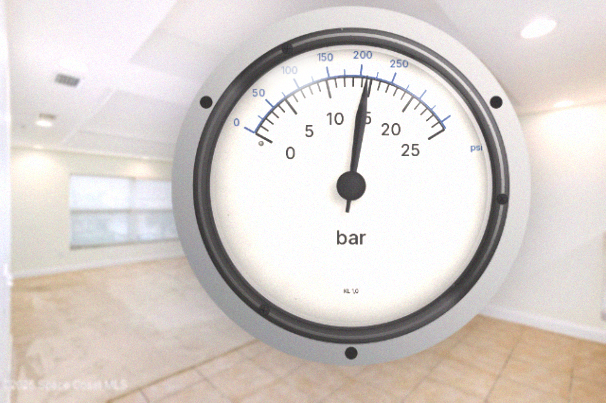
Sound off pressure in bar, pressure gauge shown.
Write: 14.5 bar
